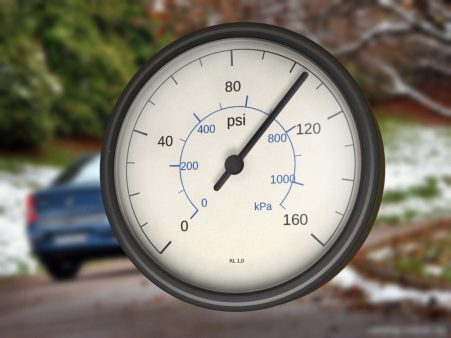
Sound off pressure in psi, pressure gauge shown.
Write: 105 psi
